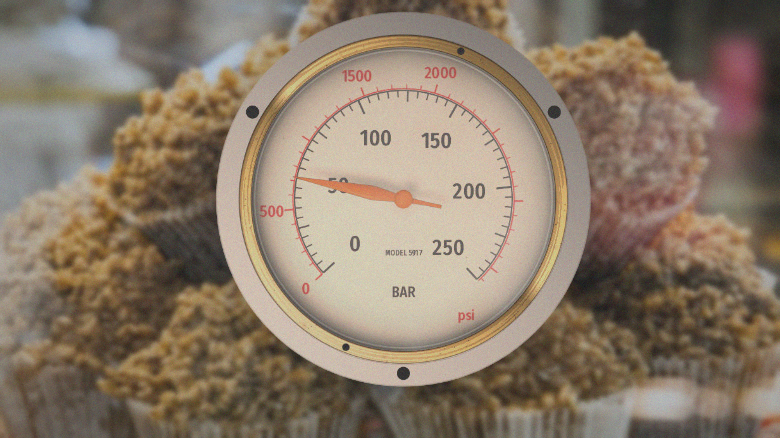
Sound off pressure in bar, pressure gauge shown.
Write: 50 bar
